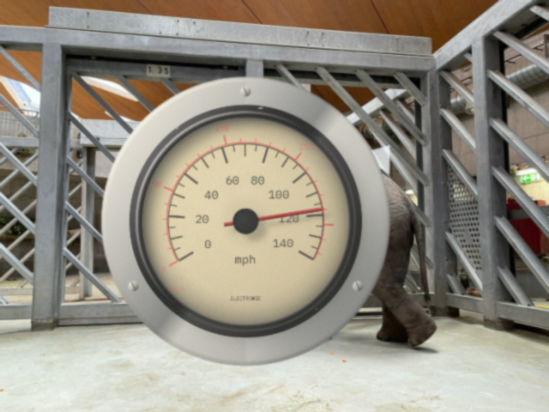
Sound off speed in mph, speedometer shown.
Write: 117.5 mph
